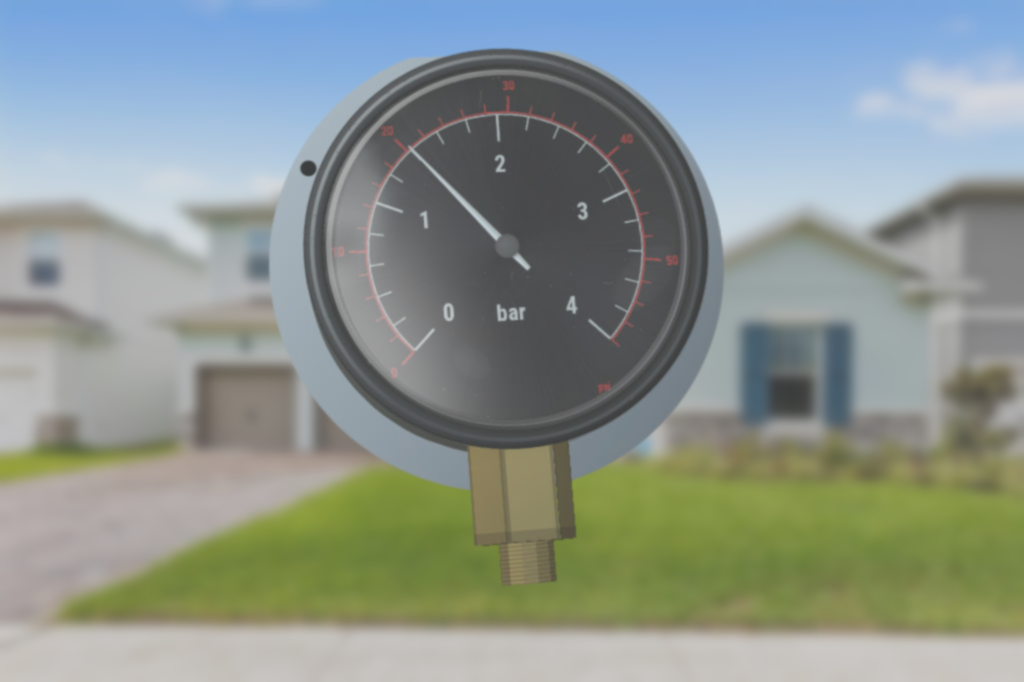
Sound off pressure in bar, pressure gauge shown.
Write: 1.4 bar
